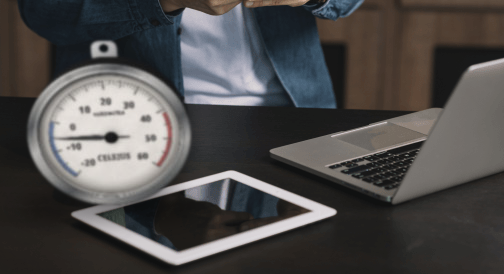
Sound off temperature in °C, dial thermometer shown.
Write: -5 °C
